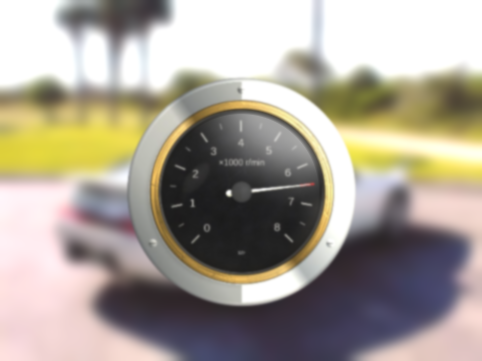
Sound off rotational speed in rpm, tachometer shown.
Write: 6500 rpm
